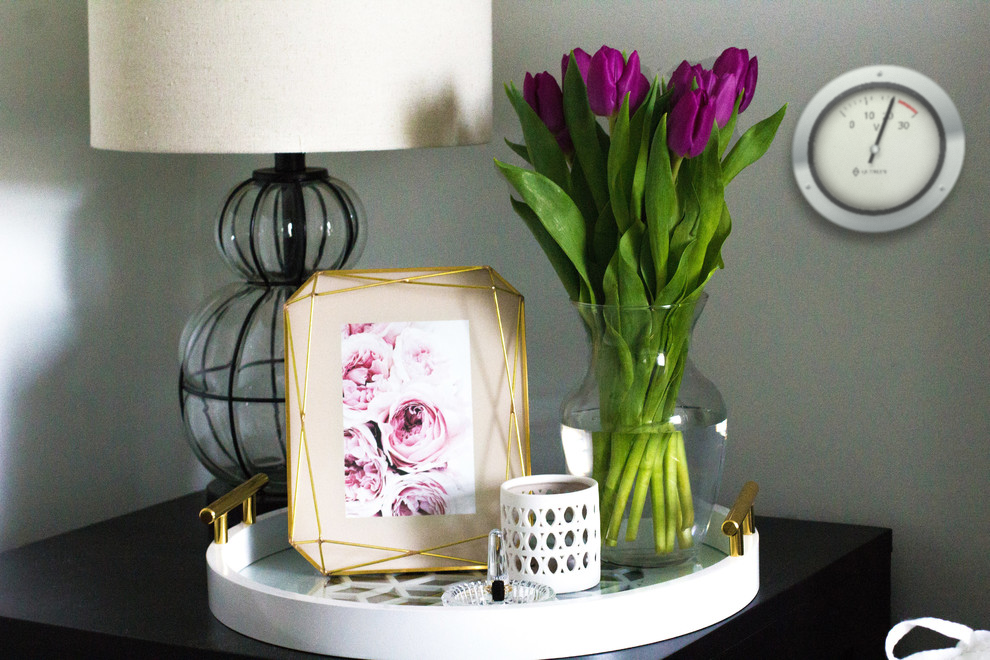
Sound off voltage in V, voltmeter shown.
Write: 20 V
